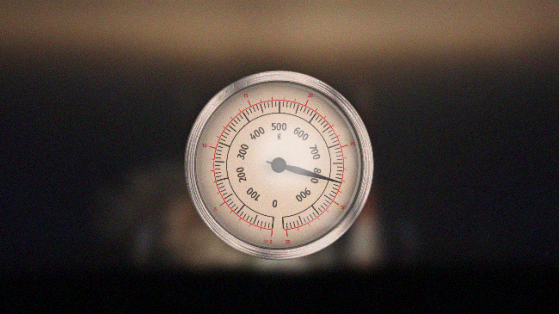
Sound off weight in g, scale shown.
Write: 800 g
